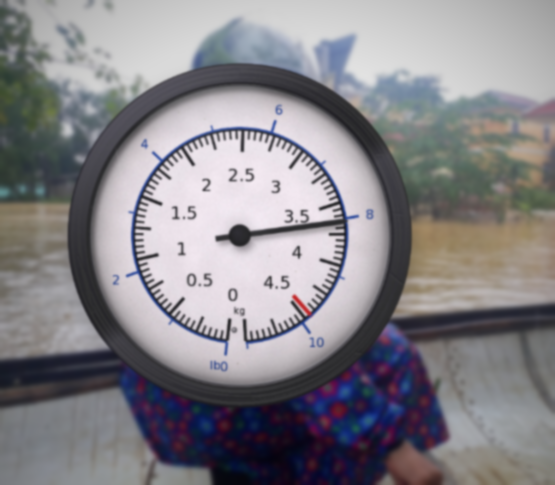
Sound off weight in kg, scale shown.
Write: 3.65 kg
